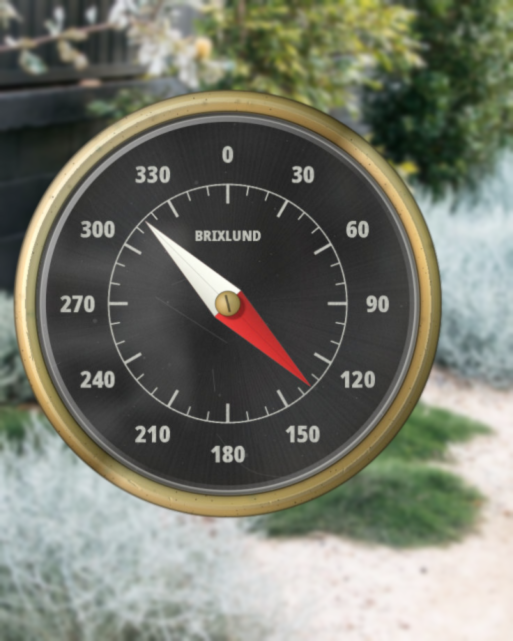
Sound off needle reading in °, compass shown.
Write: 135 °
